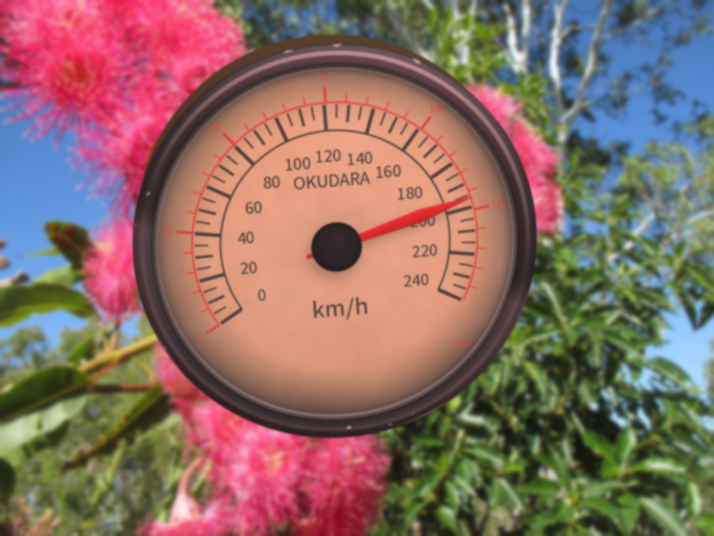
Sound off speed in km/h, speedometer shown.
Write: 195 km/h
